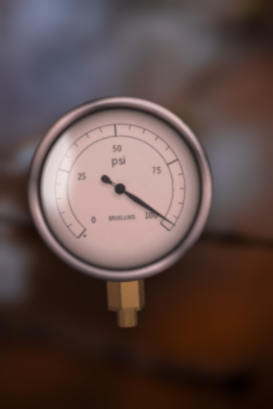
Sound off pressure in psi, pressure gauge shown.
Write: 97.5 psi
